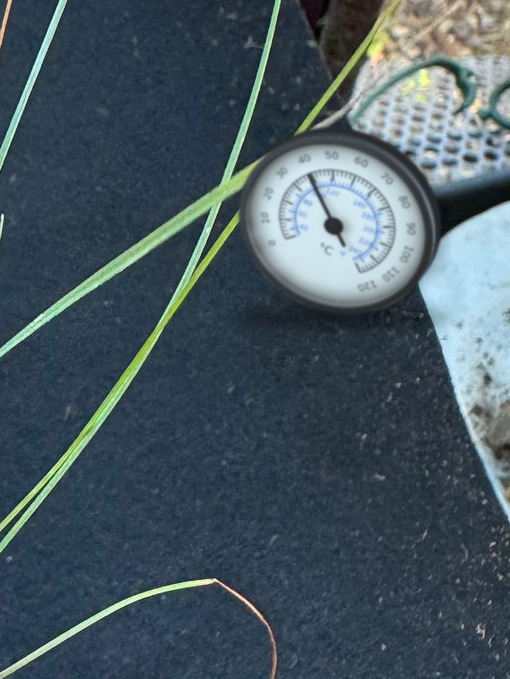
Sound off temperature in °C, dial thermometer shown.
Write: 40 °C
